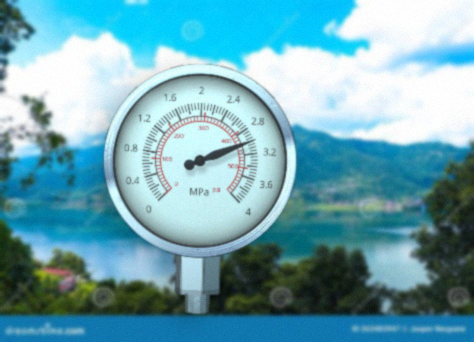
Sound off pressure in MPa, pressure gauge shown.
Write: 3 MPa
